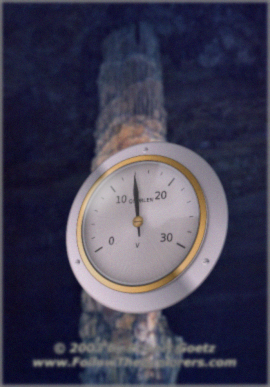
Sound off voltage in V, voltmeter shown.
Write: 14 V
